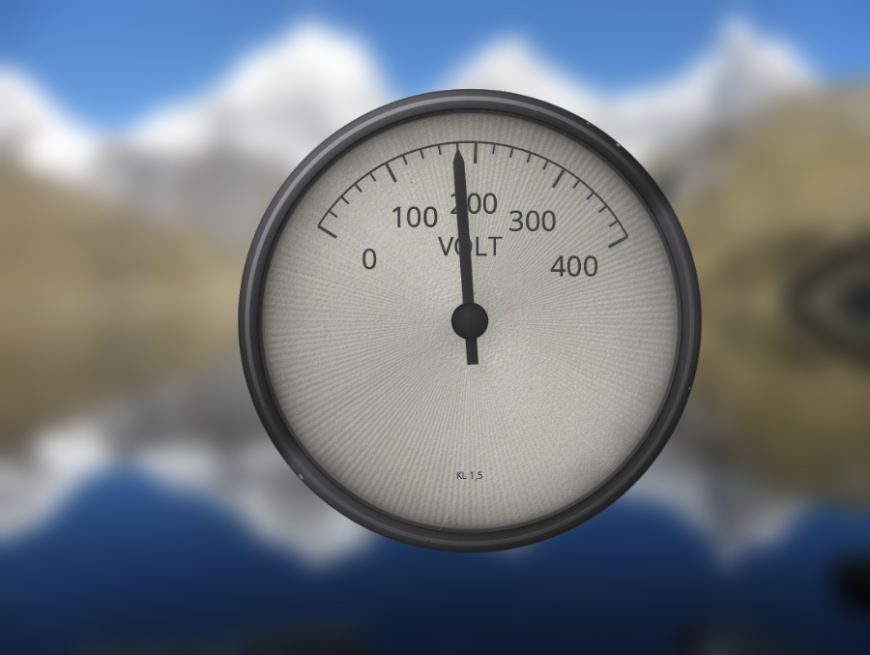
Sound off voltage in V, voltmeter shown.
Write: 180 V
